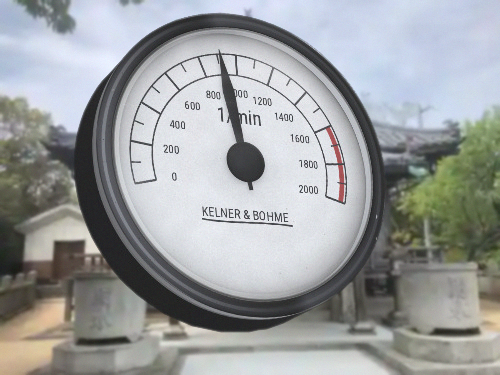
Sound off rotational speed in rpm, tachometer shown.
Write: 900 rpm
